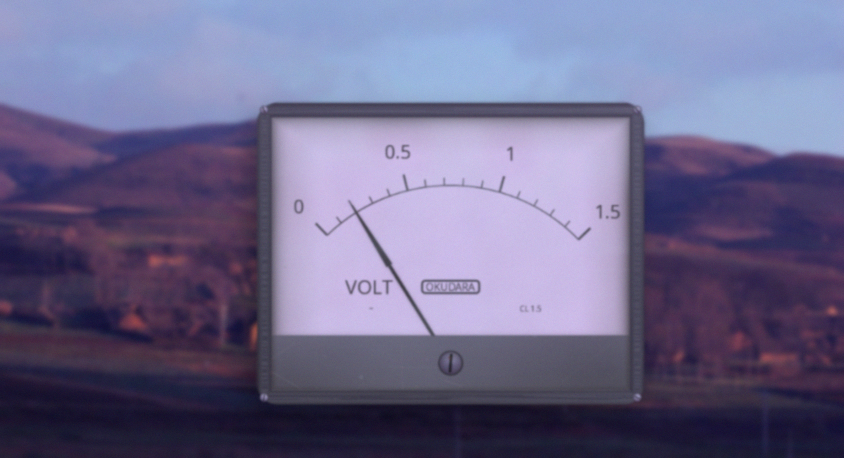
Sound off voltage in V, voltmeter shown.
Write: 0.2 V
